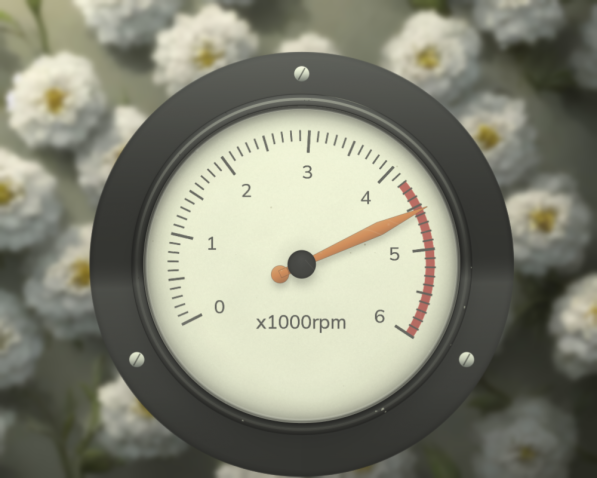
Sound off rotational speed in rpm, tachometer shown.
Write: 4550 rpm
